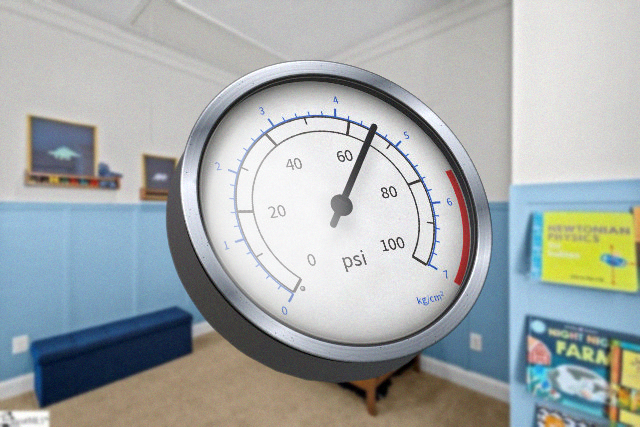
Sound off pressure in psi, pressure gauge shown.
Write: 65 psi
